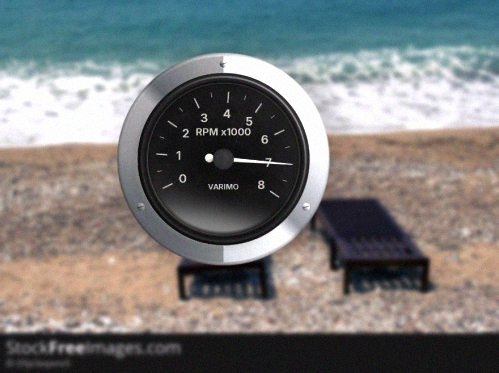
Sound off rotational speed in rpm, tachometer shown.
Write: 7000 rpm
